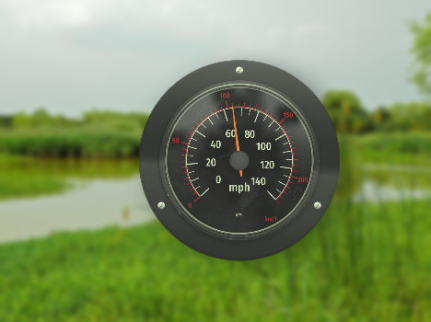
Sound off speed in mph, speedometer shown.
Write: 65 mph
